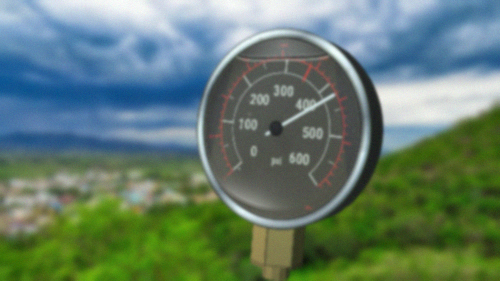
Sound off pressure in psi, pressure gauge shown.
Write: 425 psi
